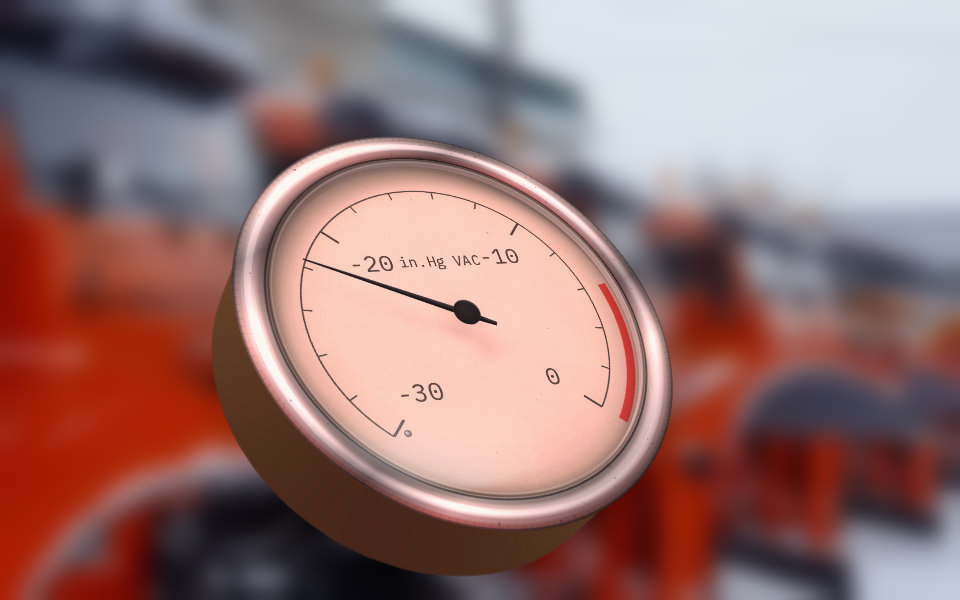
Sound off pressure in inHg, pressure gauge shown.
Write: -22 inHg
